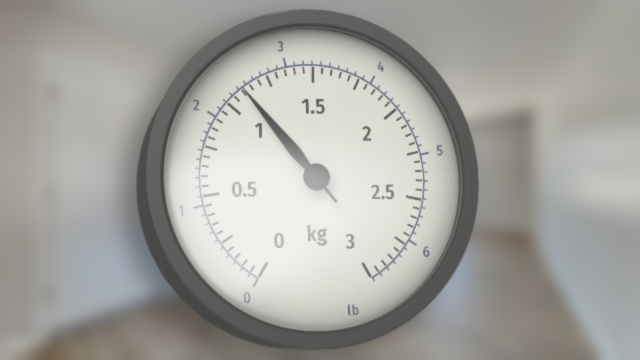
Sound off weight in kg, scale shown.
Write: 1.1 kg
